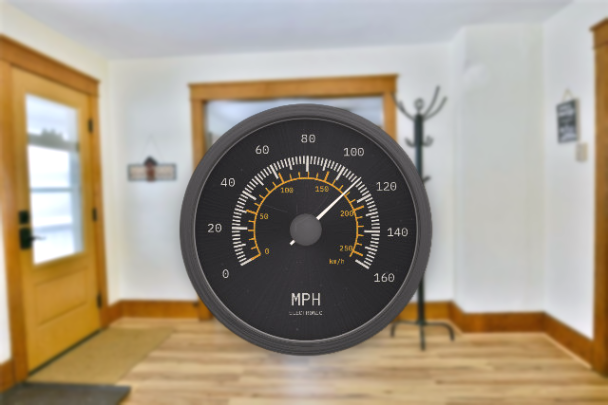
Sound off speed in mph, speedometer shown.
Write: 110 mph
